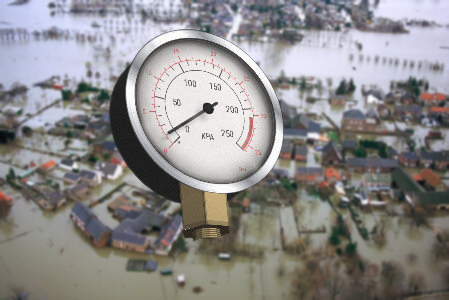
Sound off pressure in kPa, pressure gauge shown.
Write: 10 kPa
